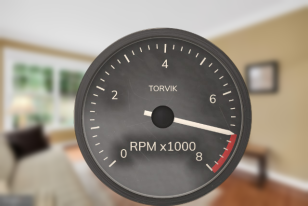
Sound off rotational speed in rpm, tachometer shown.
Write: 7000 rpm
